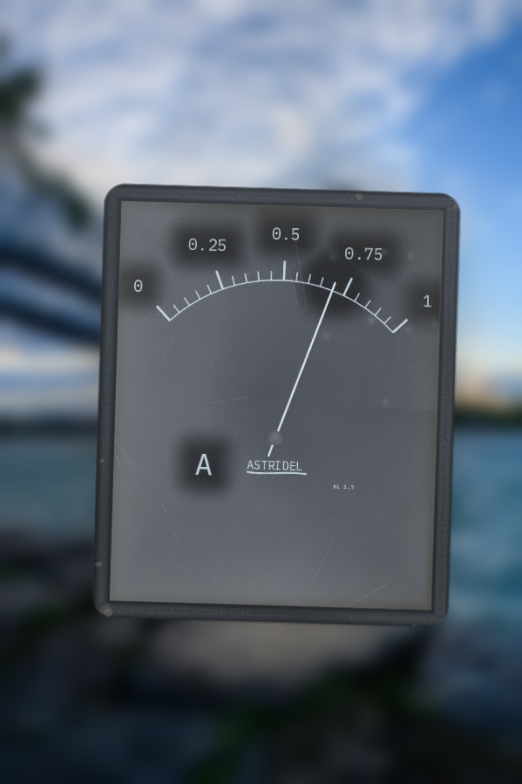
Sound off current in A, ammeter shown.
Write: 0.7 A
